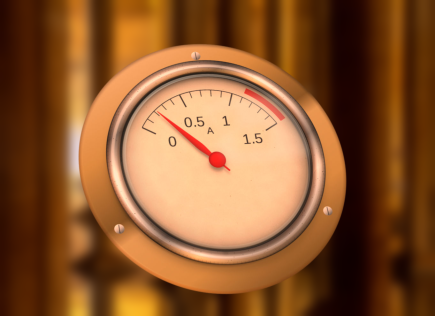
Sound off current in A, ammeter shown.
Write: 0.2 A
